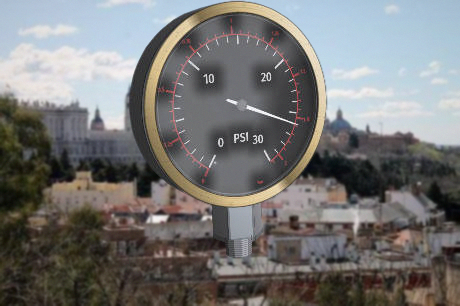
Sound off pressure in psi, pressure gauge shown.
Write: 26 psi
